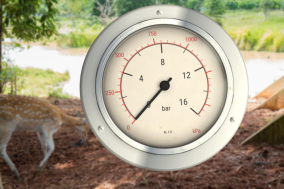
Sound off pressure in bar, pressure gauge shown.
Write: 0 bar
